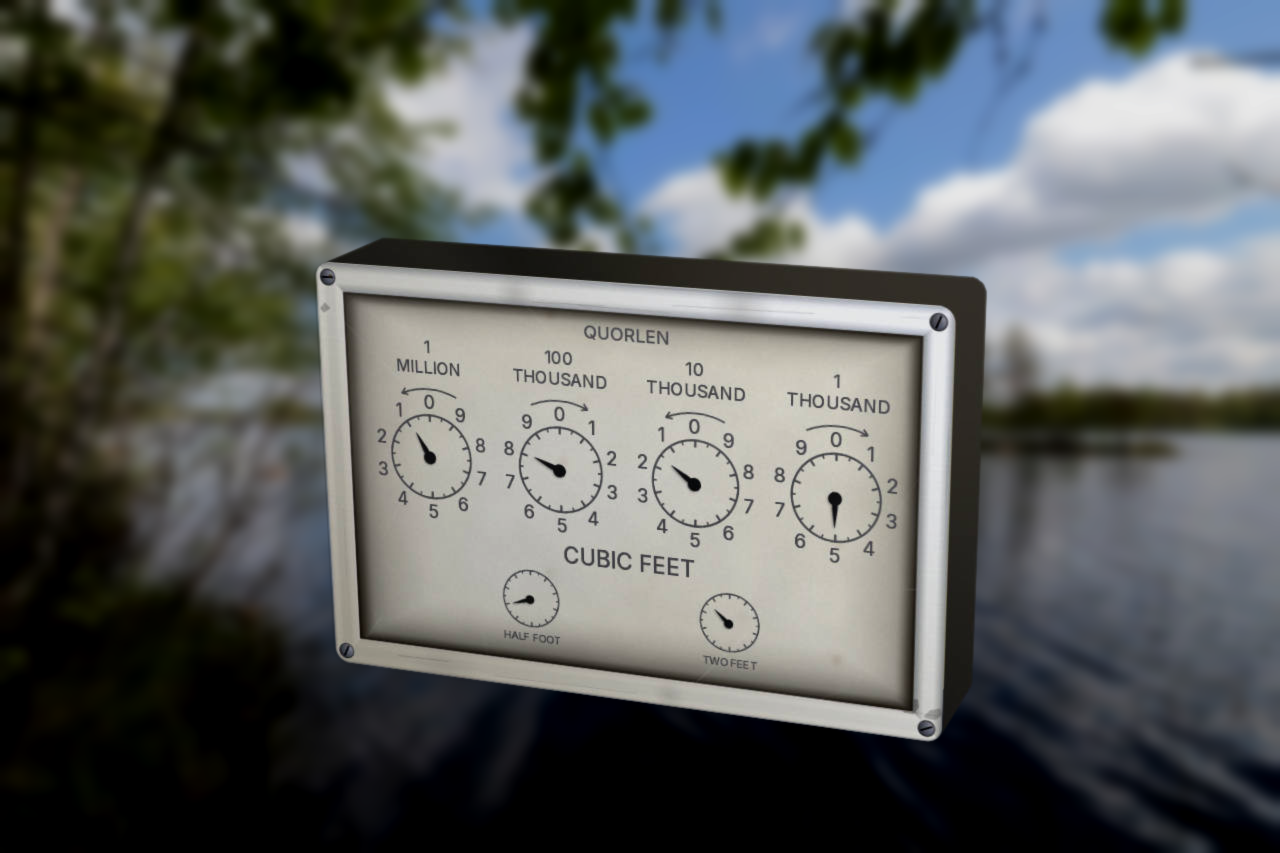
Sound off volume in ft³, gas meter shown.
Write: 81500 ft³
